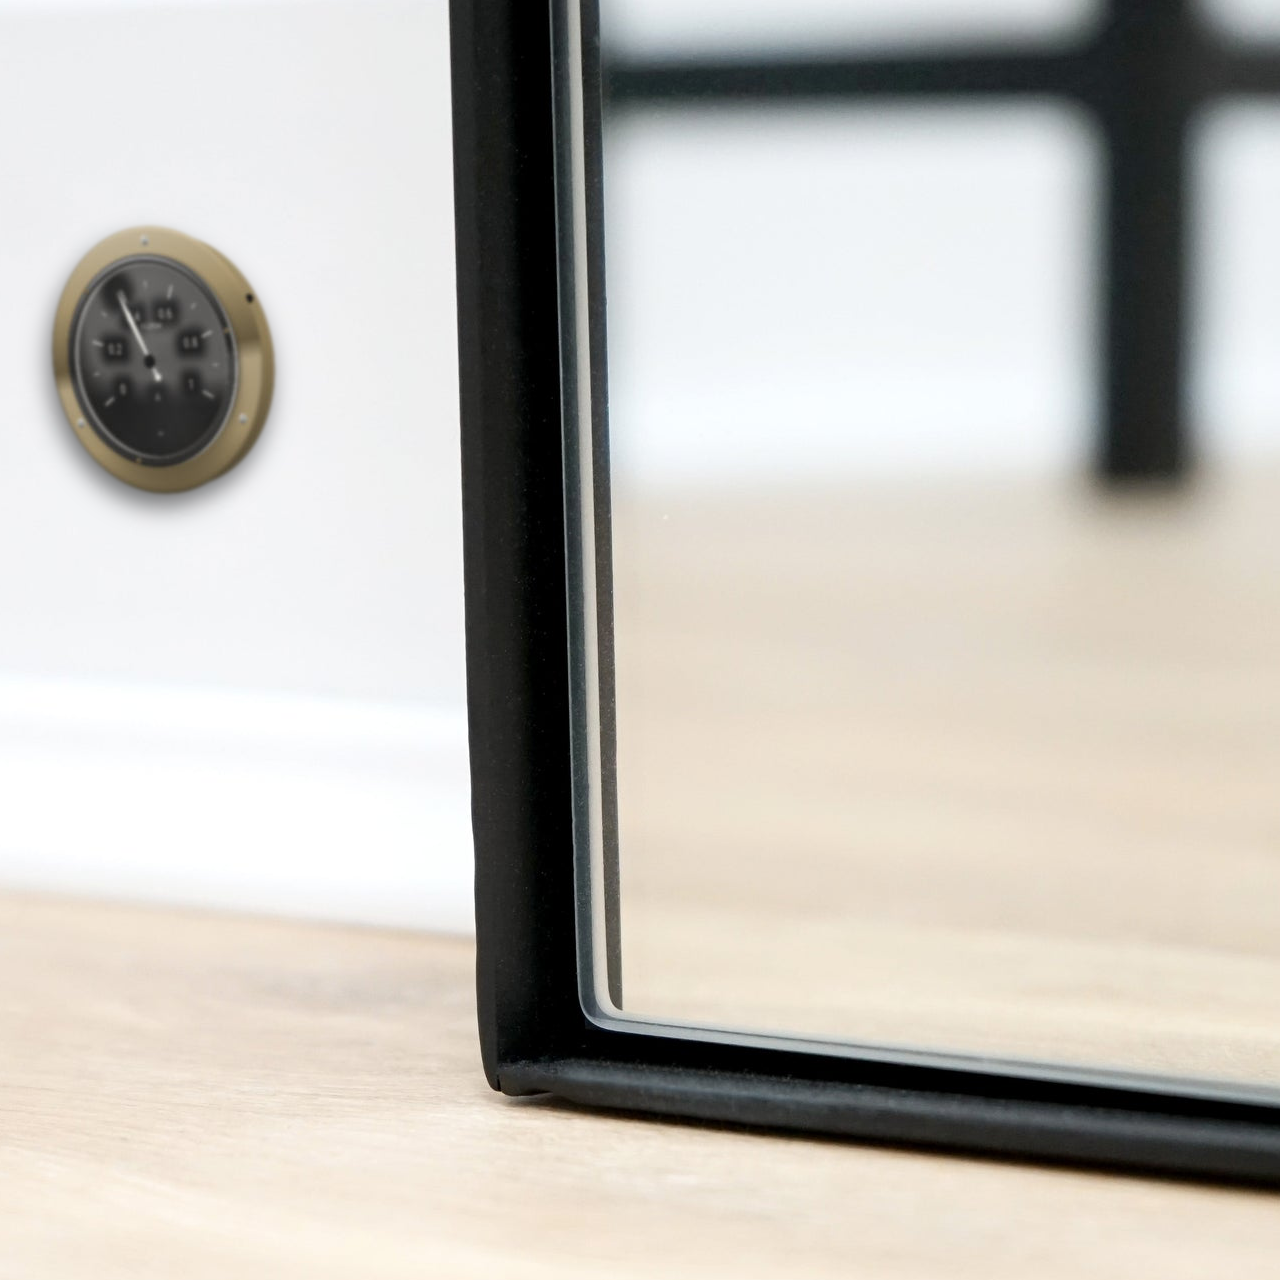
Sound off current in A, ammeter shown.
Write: 0.4 A
